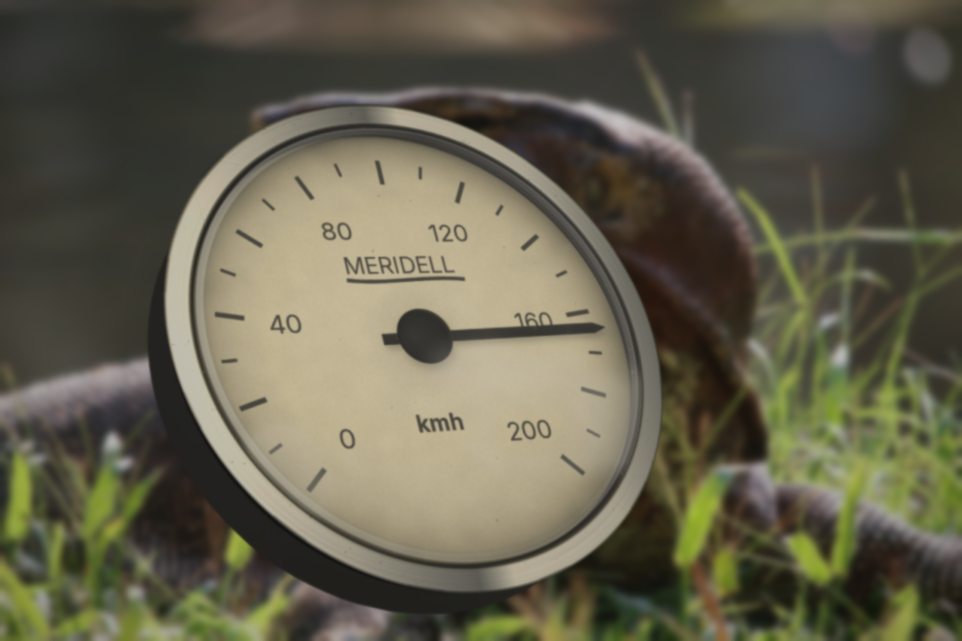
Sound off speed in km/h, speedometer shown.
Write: 165 km/h
